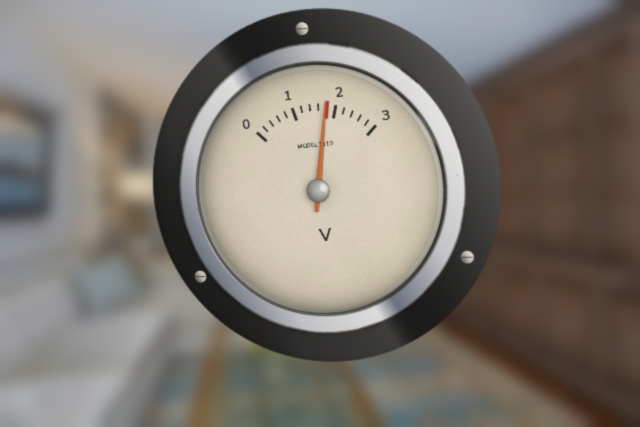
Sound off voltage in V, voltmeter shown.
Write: 1.8 V
